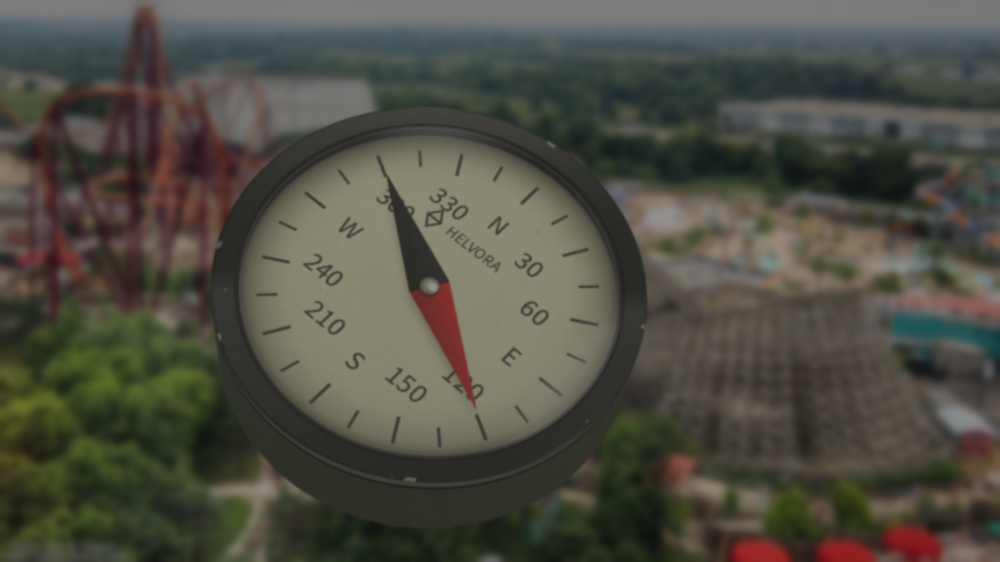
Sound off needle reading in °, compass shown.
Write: 120 °
